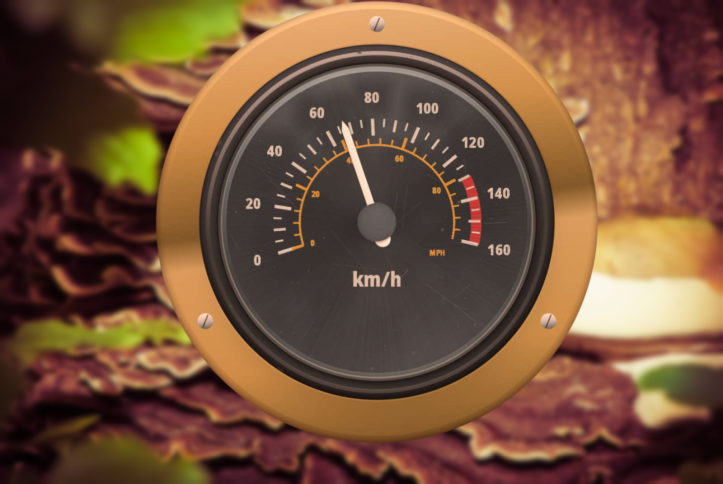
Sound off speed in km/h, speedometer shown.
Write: 67.5 km/h
